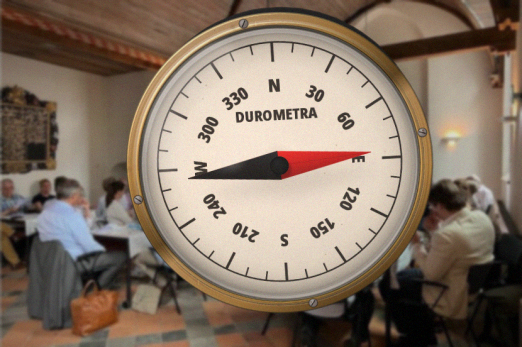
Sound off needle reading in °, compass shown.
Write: 85 °
